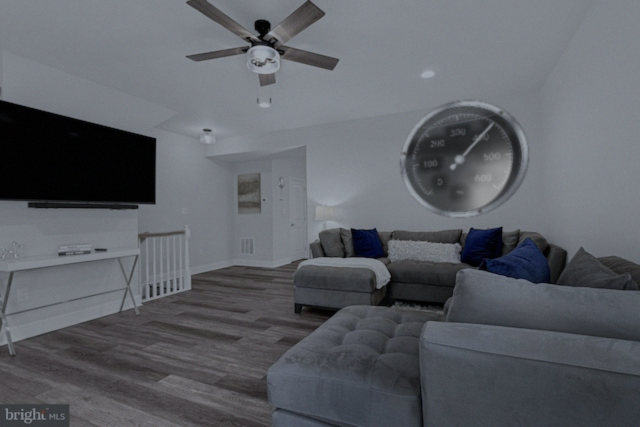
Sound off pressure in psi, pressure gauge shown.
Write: 400 psi
